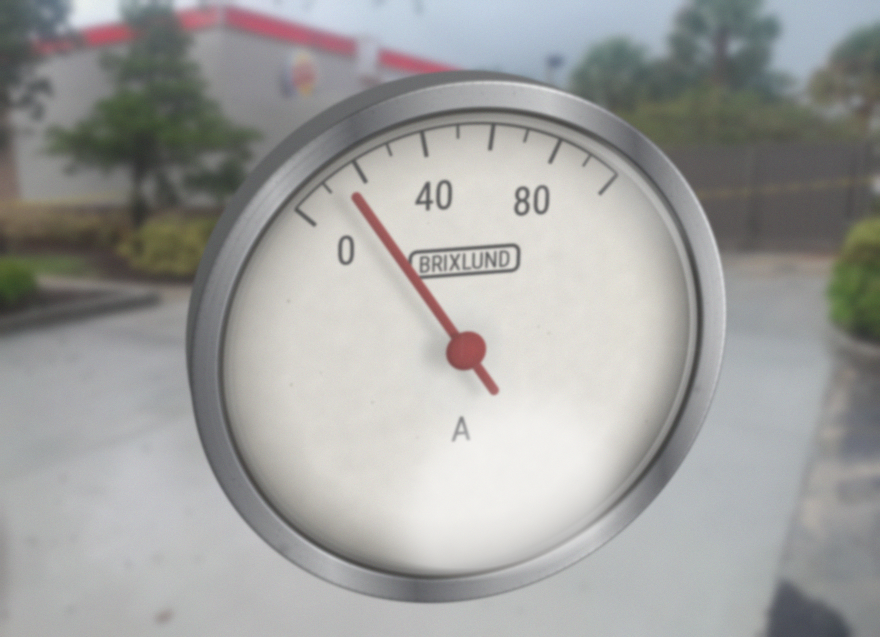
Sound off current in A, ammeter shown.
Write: 15 A
